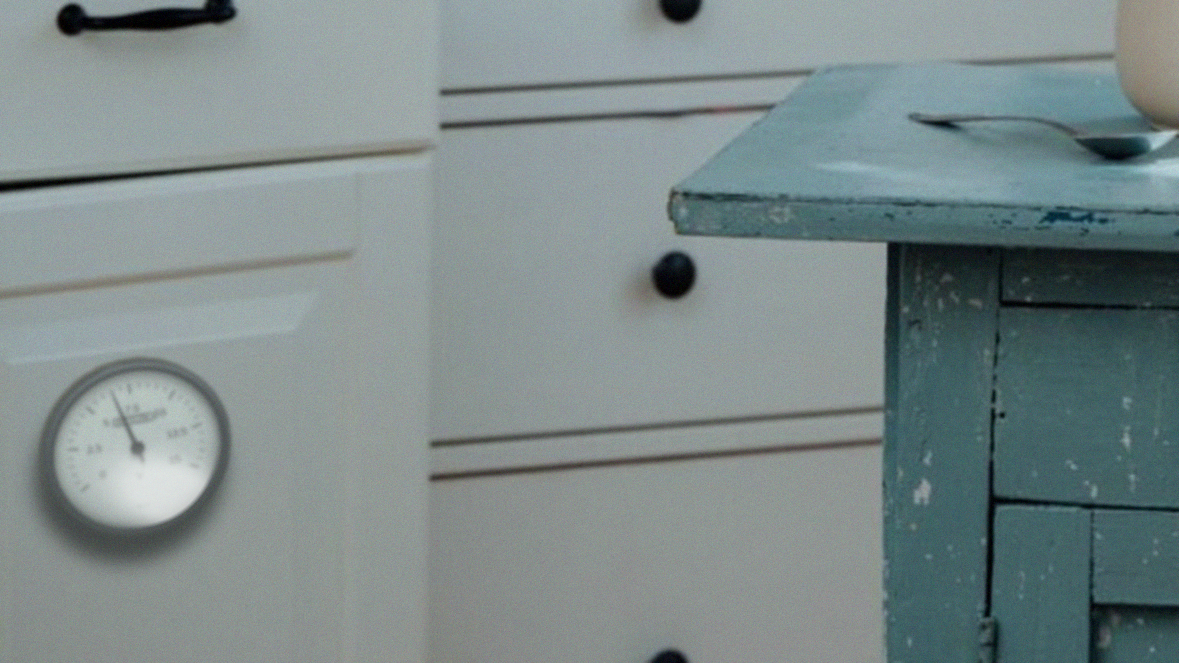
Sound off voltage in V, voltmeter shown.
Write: 6.5 V
